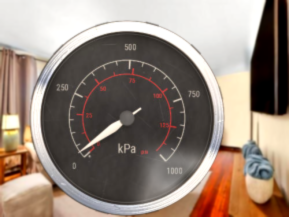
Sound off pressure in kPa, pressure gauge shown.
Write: 25 kPa
